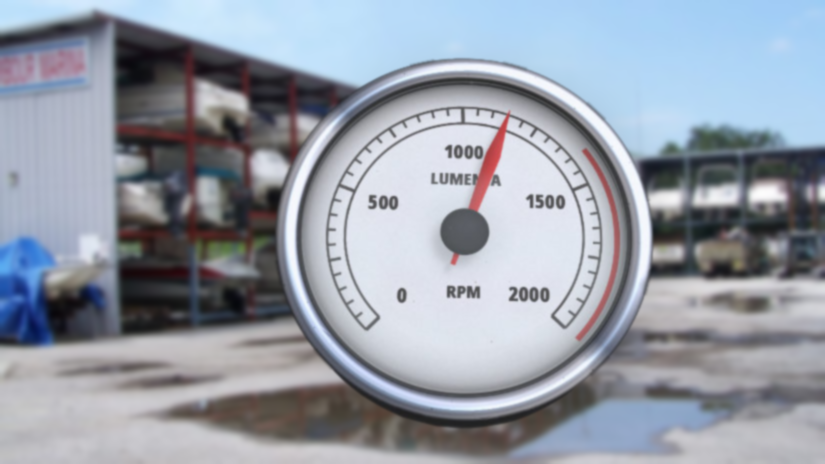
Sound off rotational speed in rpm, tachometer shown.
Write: 1150 rpm
